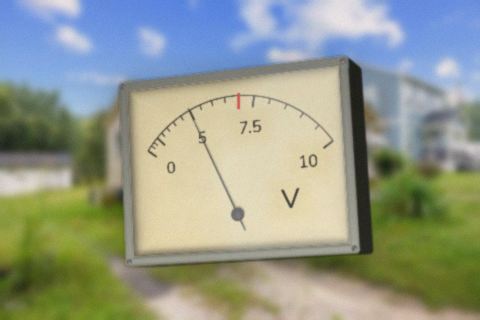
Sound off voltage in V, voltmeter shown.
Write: 5 V
